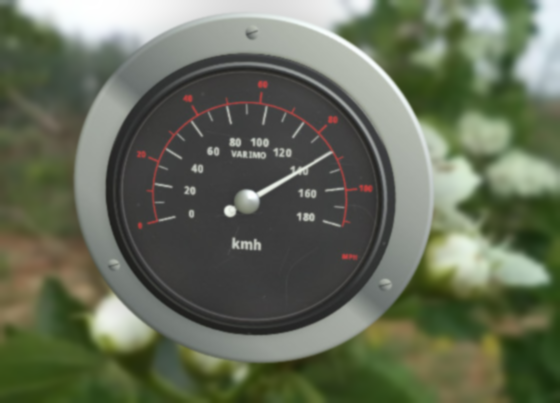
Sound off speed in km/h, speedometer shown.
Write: 140 km/h
